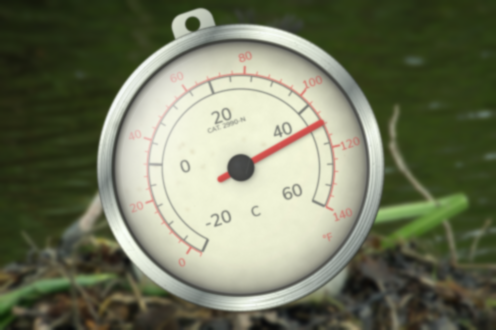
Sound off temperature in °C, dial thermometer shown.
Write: 44 °C
